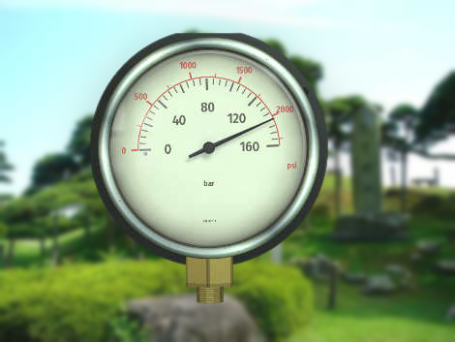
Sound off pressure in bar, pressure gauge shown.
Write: 140 bar
